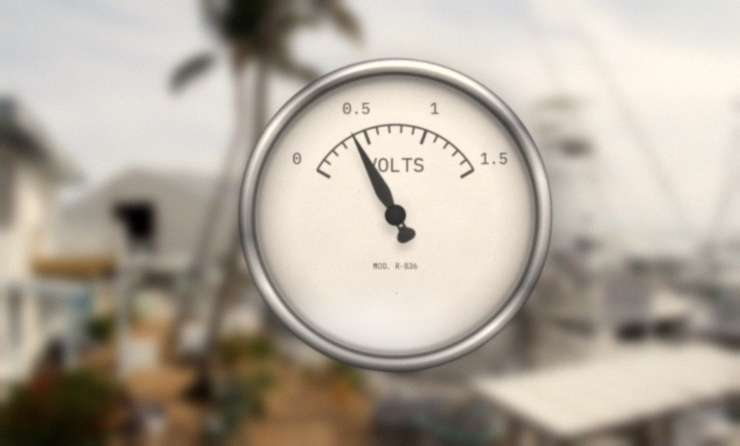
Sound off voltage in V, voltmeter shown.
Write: 0.4 V
